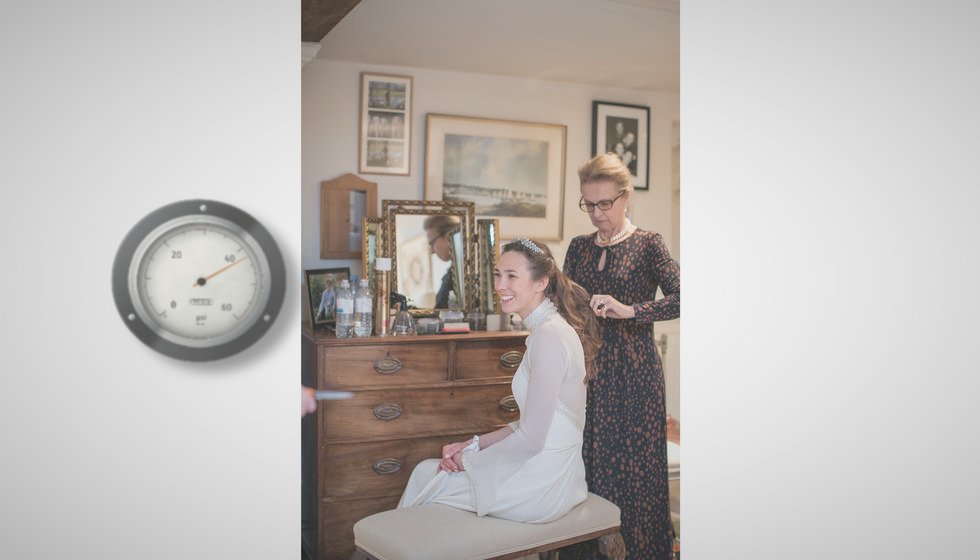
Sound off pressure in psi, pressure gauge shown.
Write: 42.5 psi
